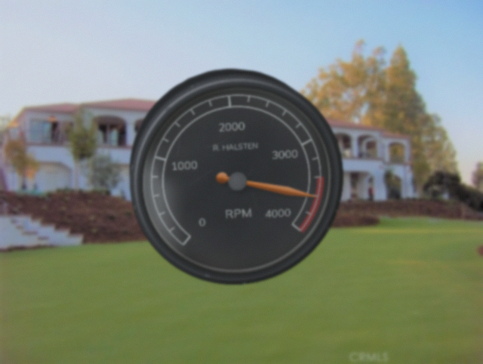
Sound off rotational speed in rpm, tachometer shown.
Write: 3600 rpm
